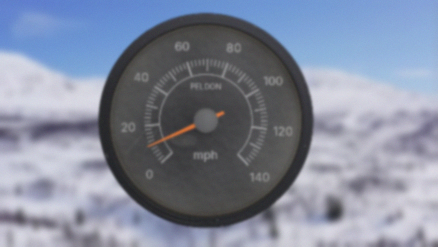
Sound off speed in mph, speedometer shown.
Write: 10 mph
